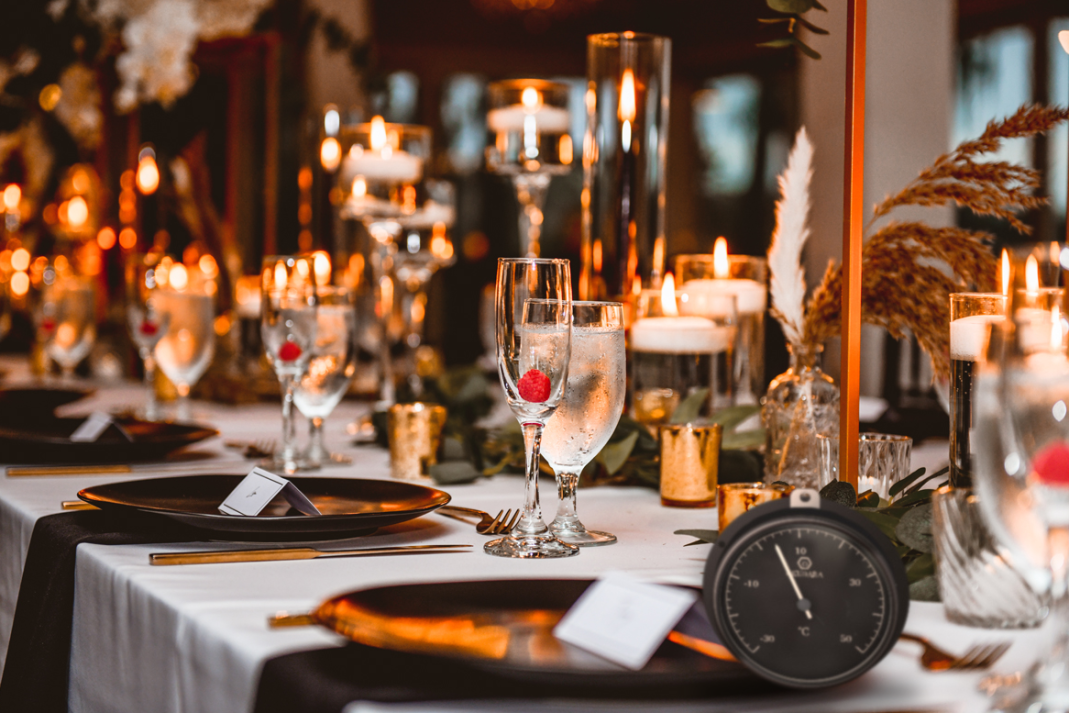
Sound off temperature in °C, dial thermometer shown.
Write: 4 °C
